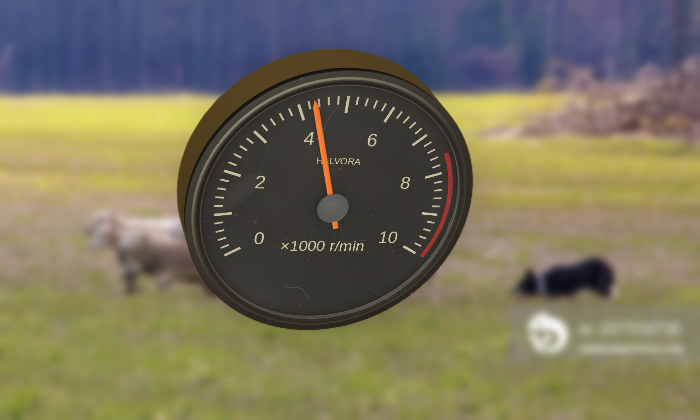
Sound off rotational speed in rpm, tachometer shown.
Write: 4300 rpm
